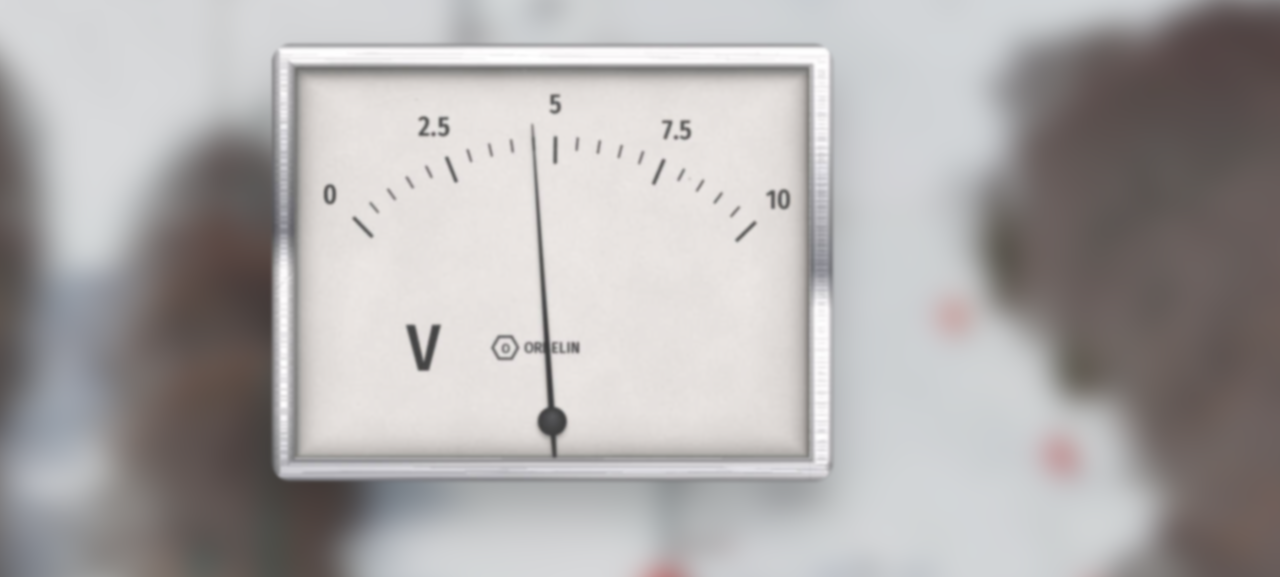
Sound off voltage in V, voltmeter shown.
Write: 4.5 V
